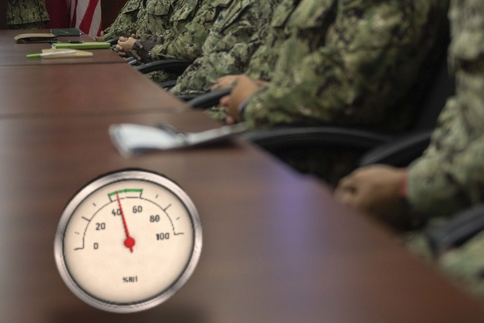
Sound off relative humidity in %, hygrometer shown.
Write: 45 %
